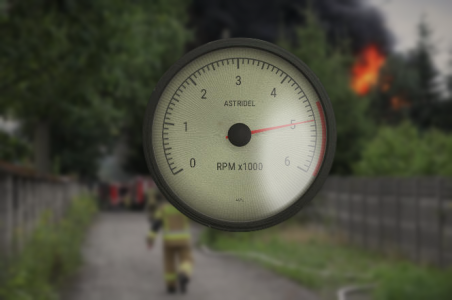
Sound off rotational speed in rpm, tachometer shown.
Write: 5000 rpm
